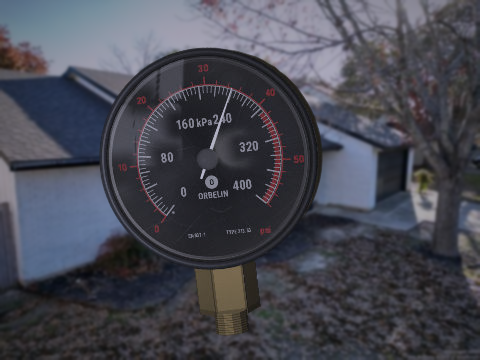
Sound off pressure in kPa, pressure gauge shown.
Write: 240 kPa
